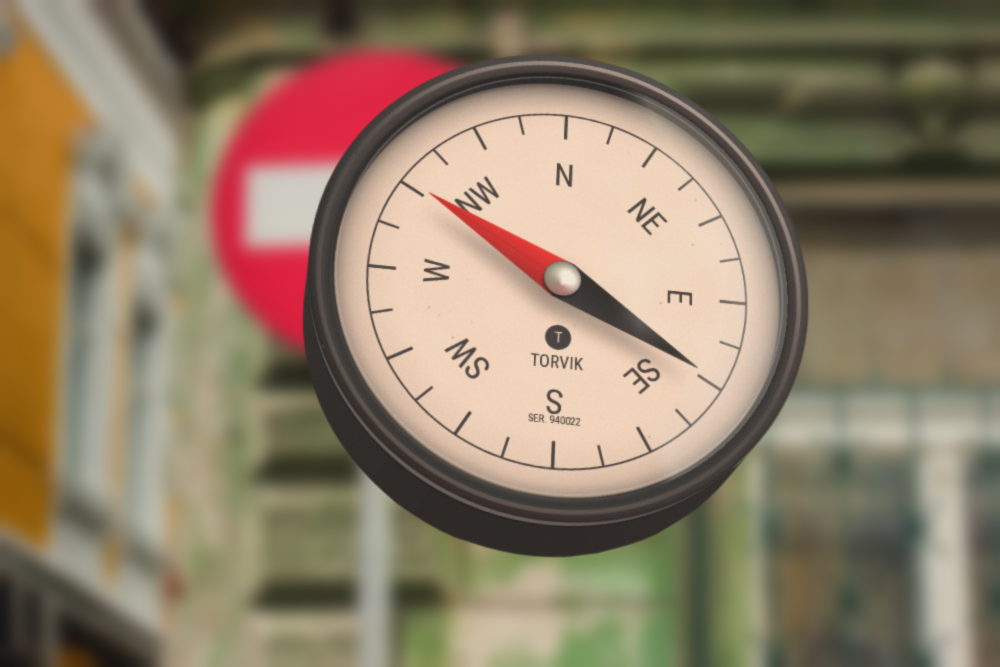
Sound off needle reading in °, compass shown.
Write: 300 °
